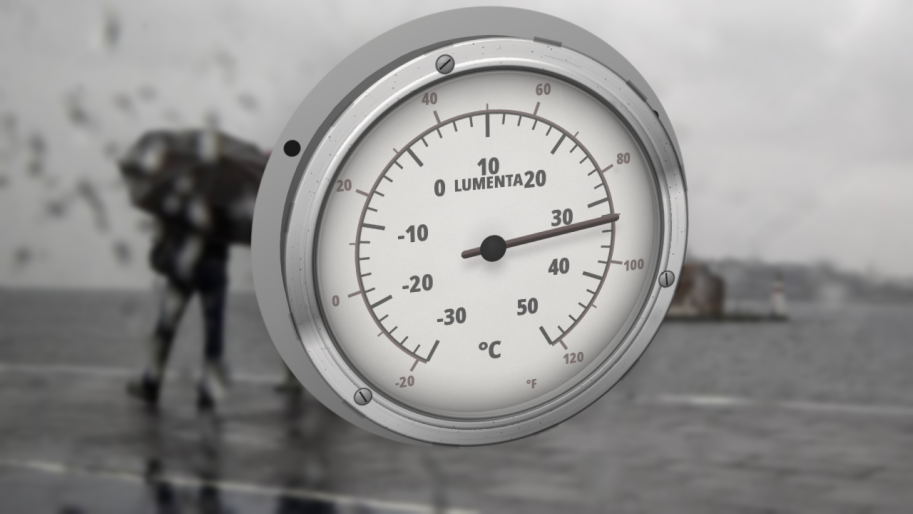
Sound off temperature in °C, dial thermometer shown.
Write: 32 °C
